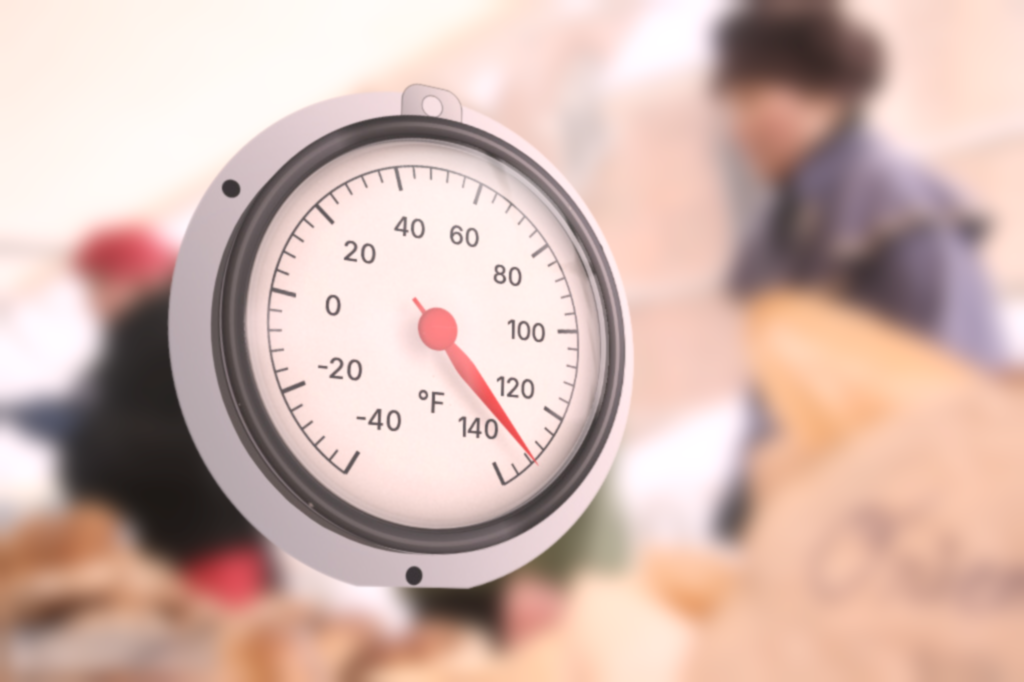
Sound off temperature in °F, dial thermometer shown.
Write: 132 °F
